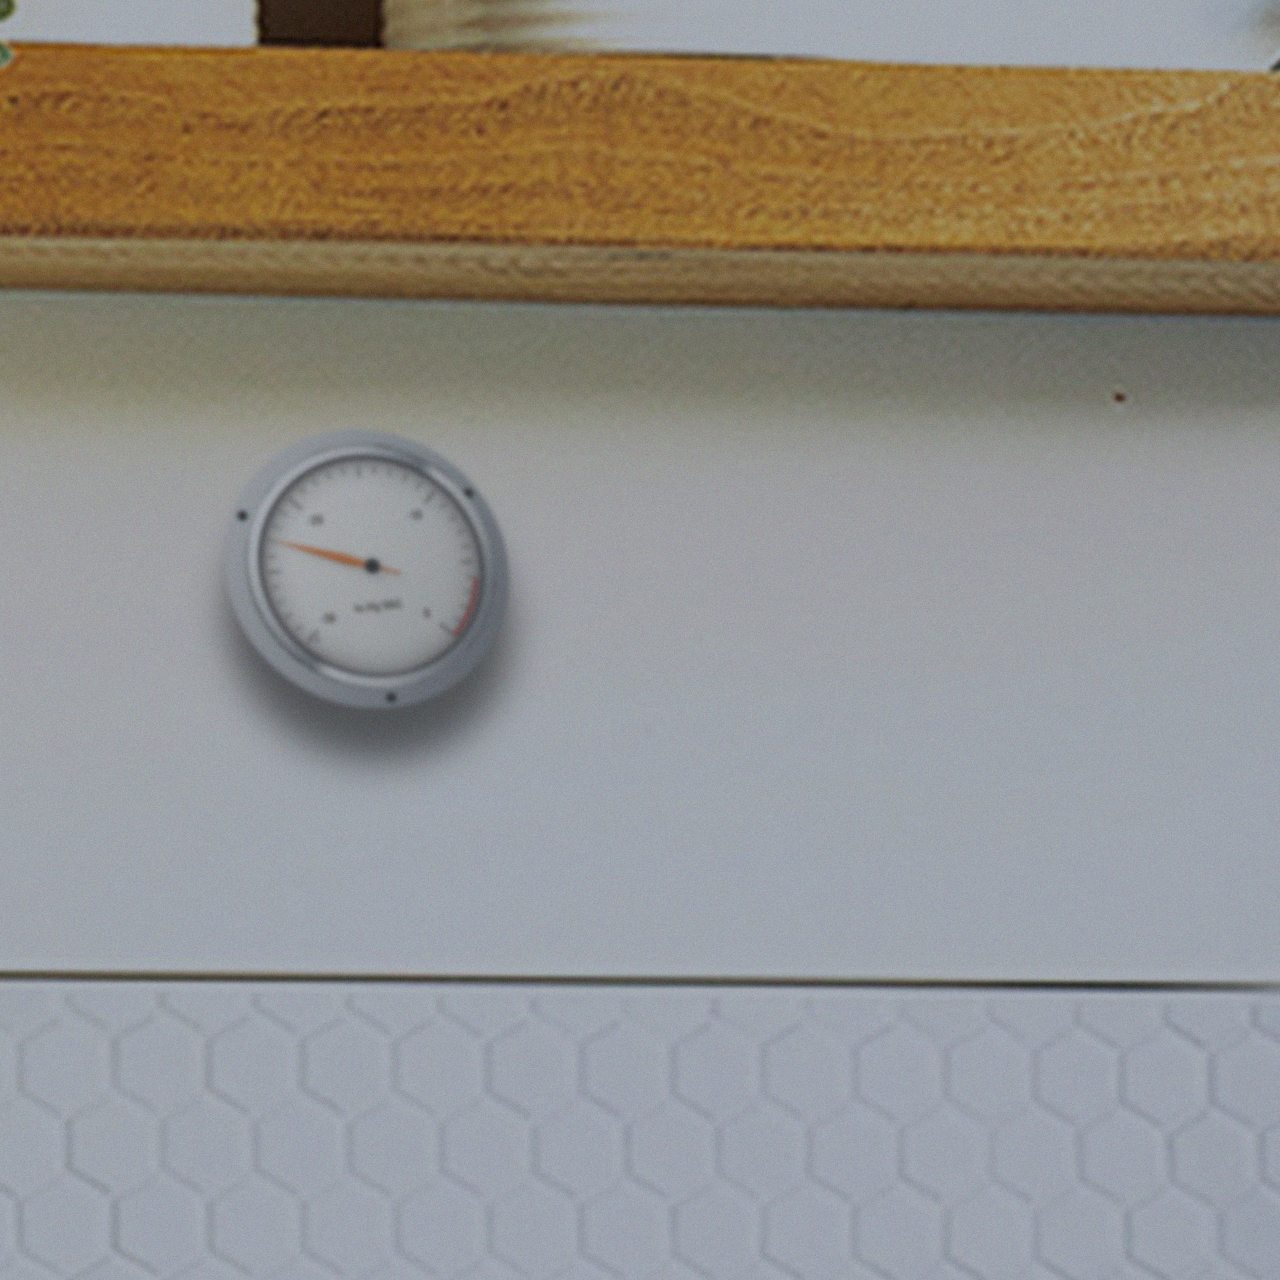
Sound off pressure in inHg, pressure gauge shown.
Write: -23 inHg
